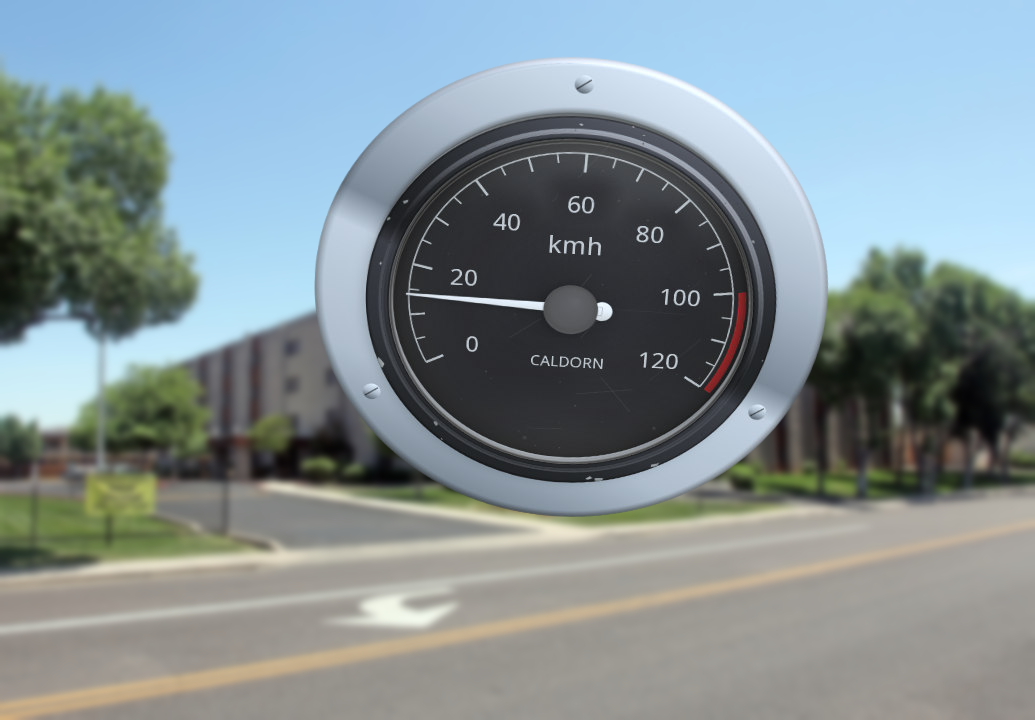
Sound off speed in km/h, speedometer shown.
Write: 15 km/h
